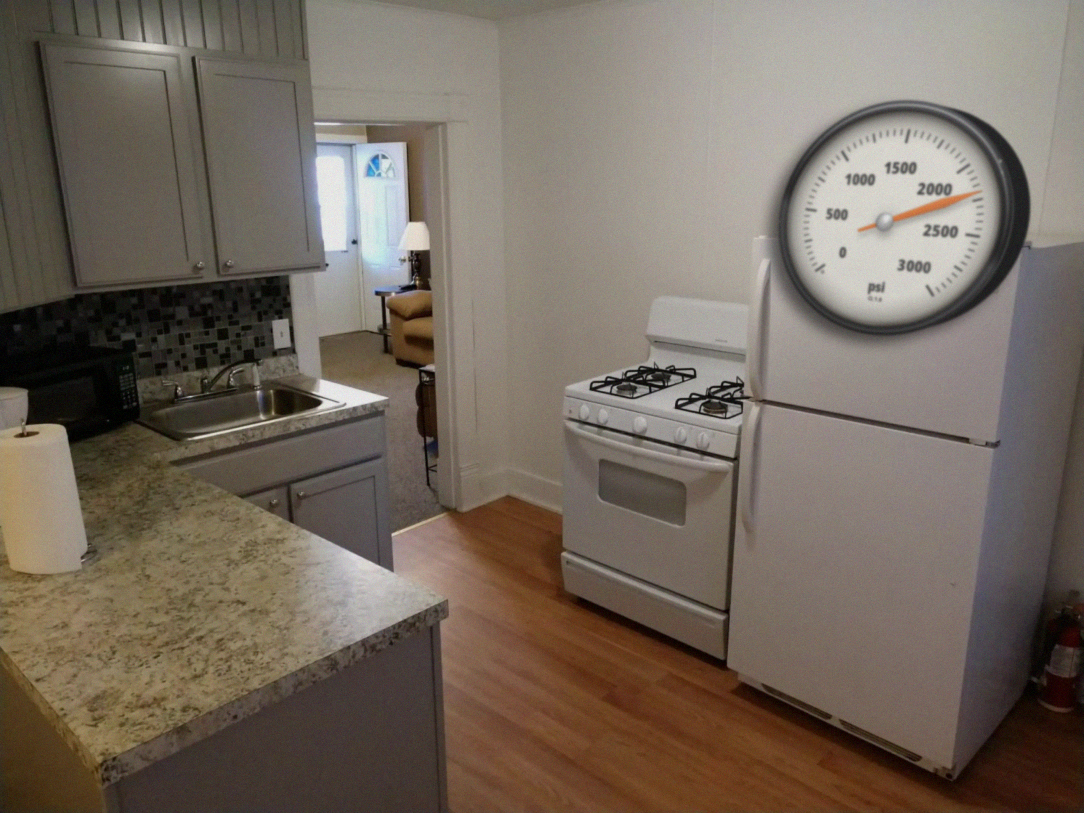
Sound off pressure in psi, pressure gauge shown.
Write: 2200 psi
